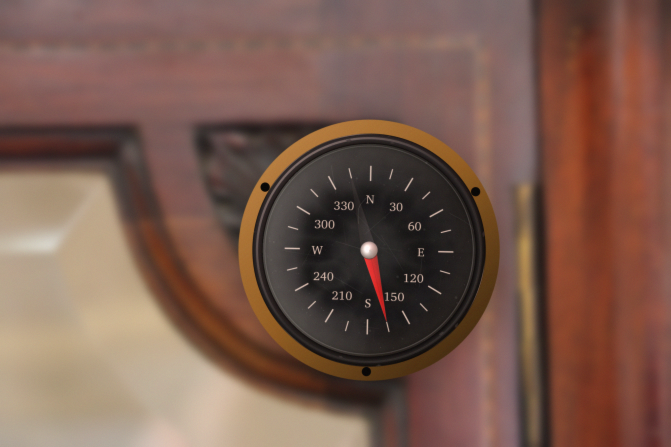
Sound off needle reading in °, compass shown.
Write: 165 °
